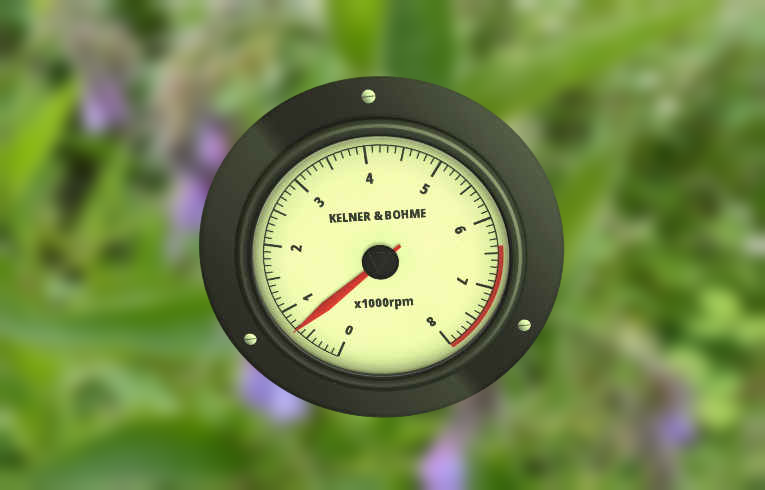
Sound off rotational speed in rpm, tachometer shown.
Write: 700 rpm
